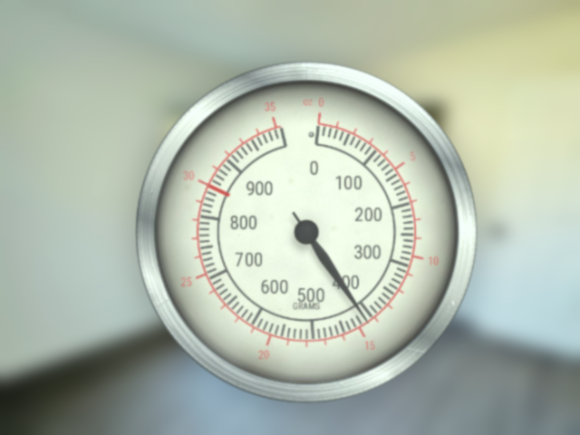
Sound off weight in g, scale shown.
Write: 410 g
